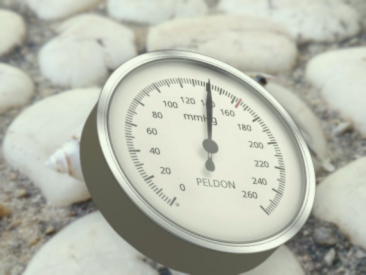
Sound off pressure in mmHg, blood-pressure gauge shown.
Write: 140 mmHg
